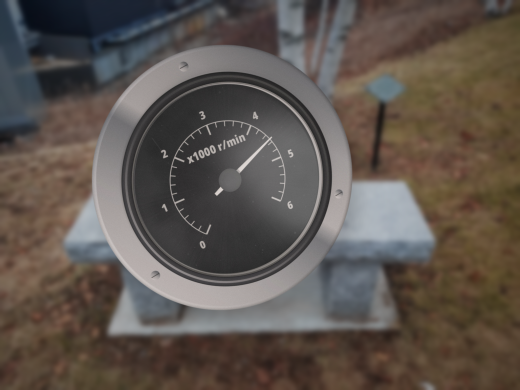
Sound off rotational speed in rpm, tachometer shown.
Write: 4500 rpm
